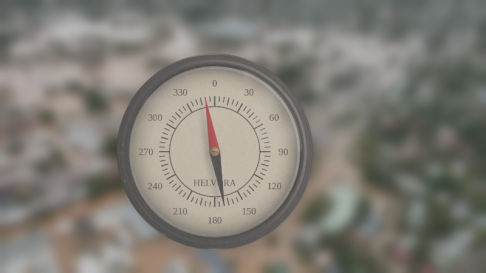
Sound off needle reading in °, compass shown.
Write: 350 °
